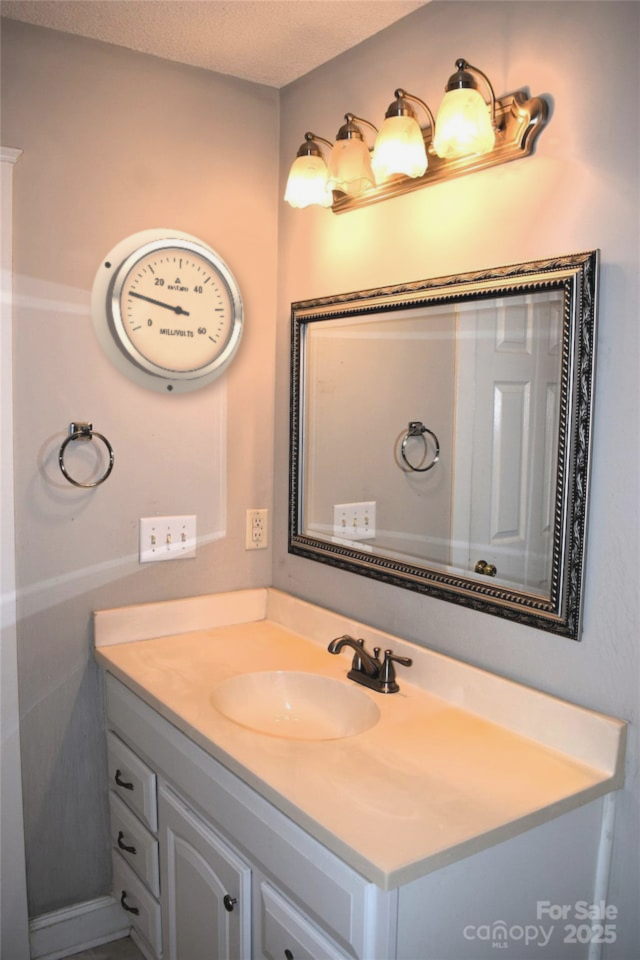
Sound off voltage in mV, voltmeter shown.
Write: 10 mV
